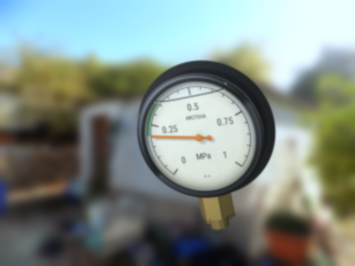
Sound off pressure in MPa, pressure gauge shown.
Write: 0.2 MPa
